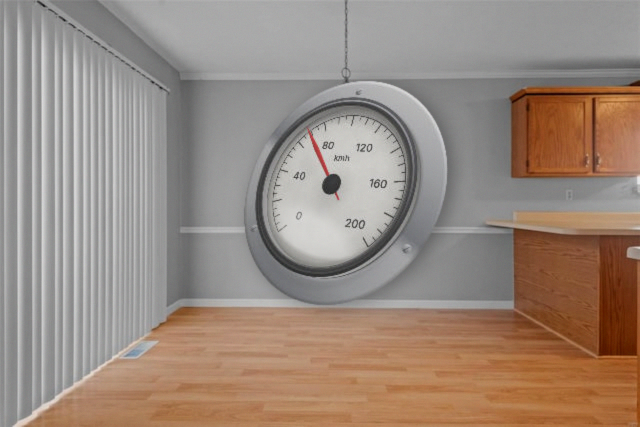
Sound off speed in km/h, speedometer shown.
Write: 70 km/h
